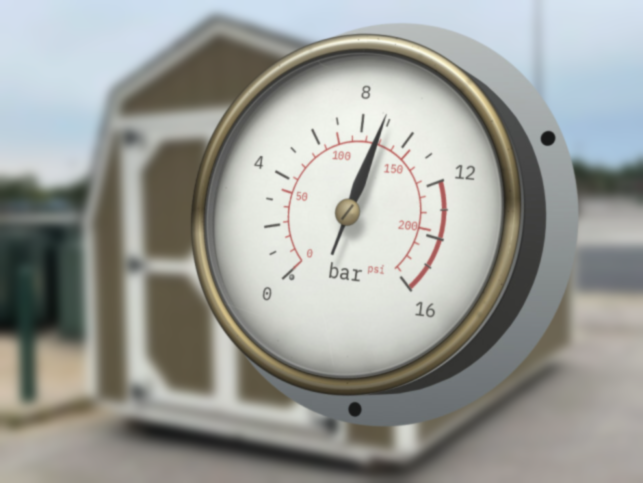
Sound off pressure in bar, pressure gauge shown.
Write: 9 bar
